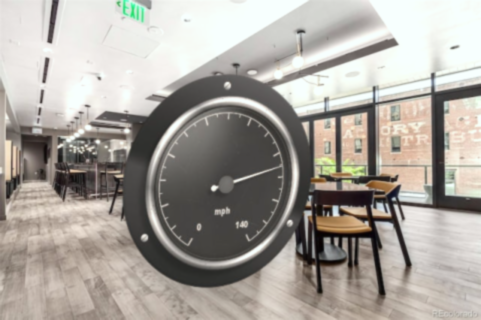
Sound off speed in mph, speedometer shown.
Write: 105 mph
